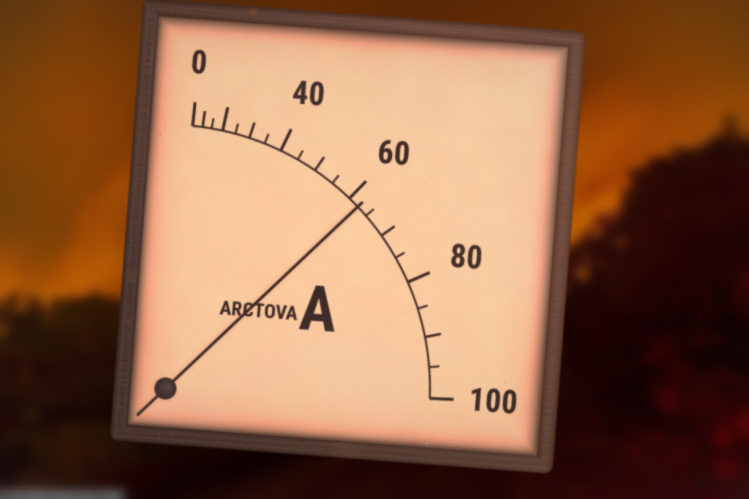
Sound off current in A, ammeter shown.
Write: 62.5 A
